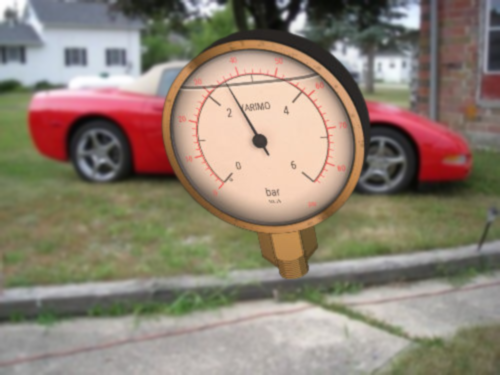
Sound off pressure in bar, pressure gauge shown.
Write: 2.5 bar
